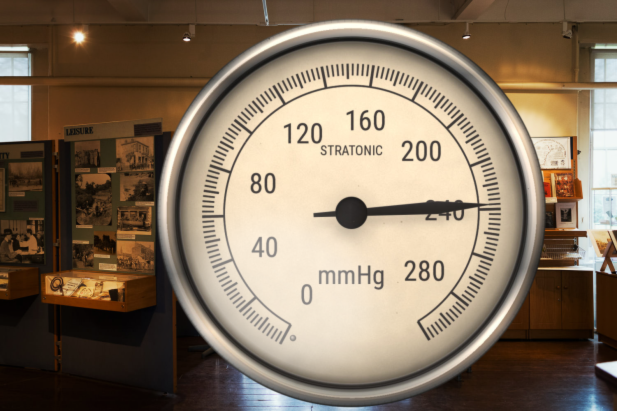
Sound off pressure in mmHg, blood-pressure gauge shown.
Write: 238 mmHg
